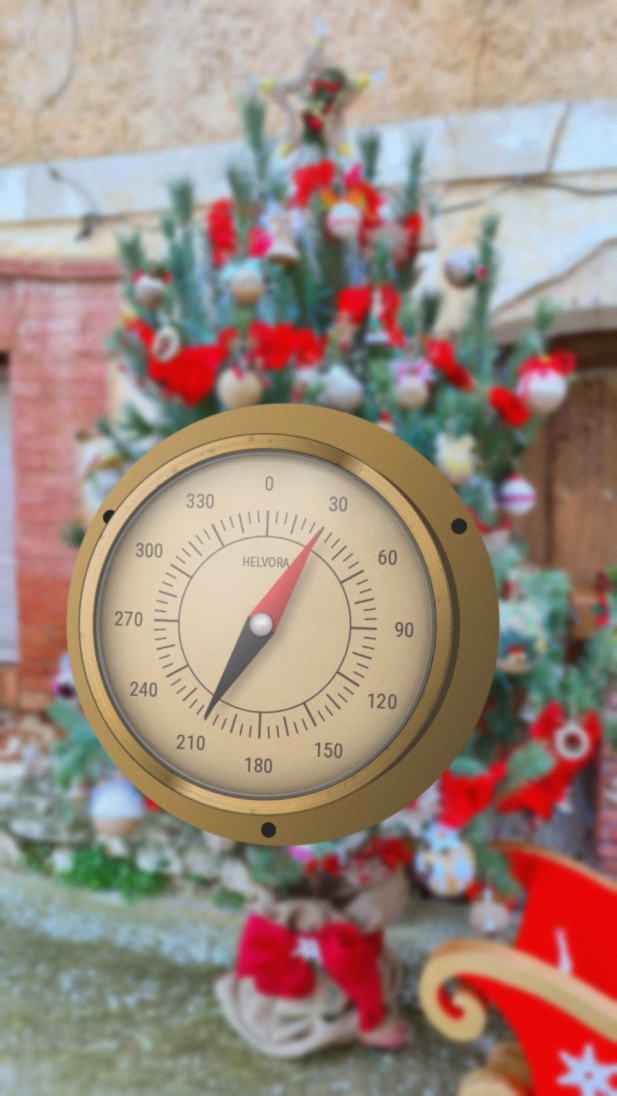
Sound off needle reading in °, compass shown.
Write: 30 °
